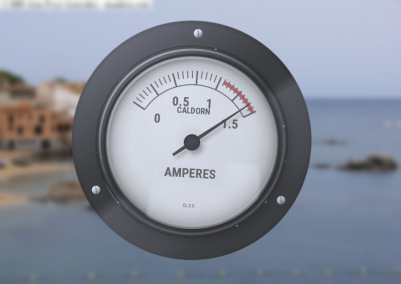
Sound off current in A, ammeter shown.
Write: 1.4 A
